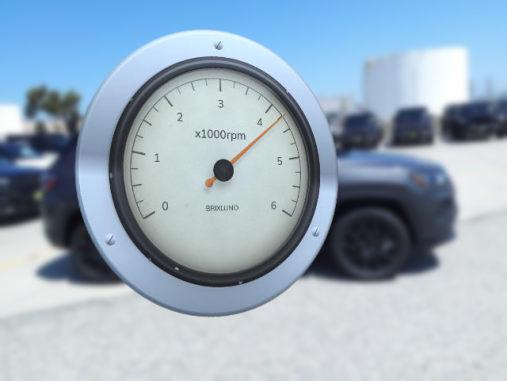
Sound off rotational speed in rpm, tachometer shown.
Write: 4250 rpm
